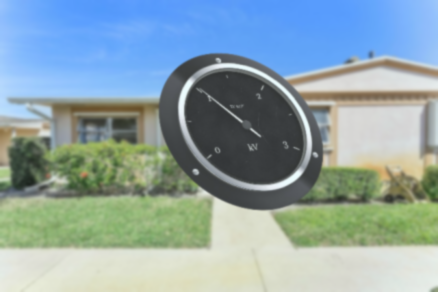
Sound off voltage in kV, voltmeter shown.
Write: 1 kV
